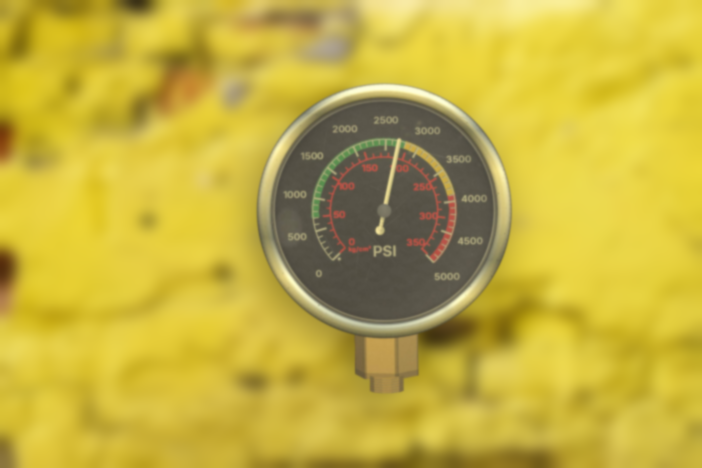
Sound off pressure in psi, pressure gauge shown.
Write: 2700 psi
